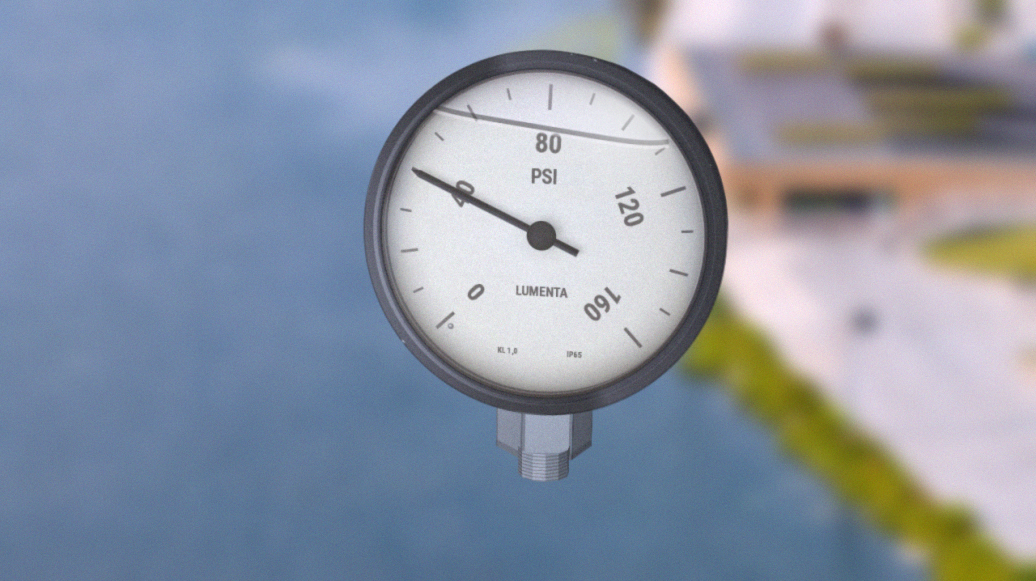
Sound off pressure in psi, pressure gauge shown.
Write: 40 psi
